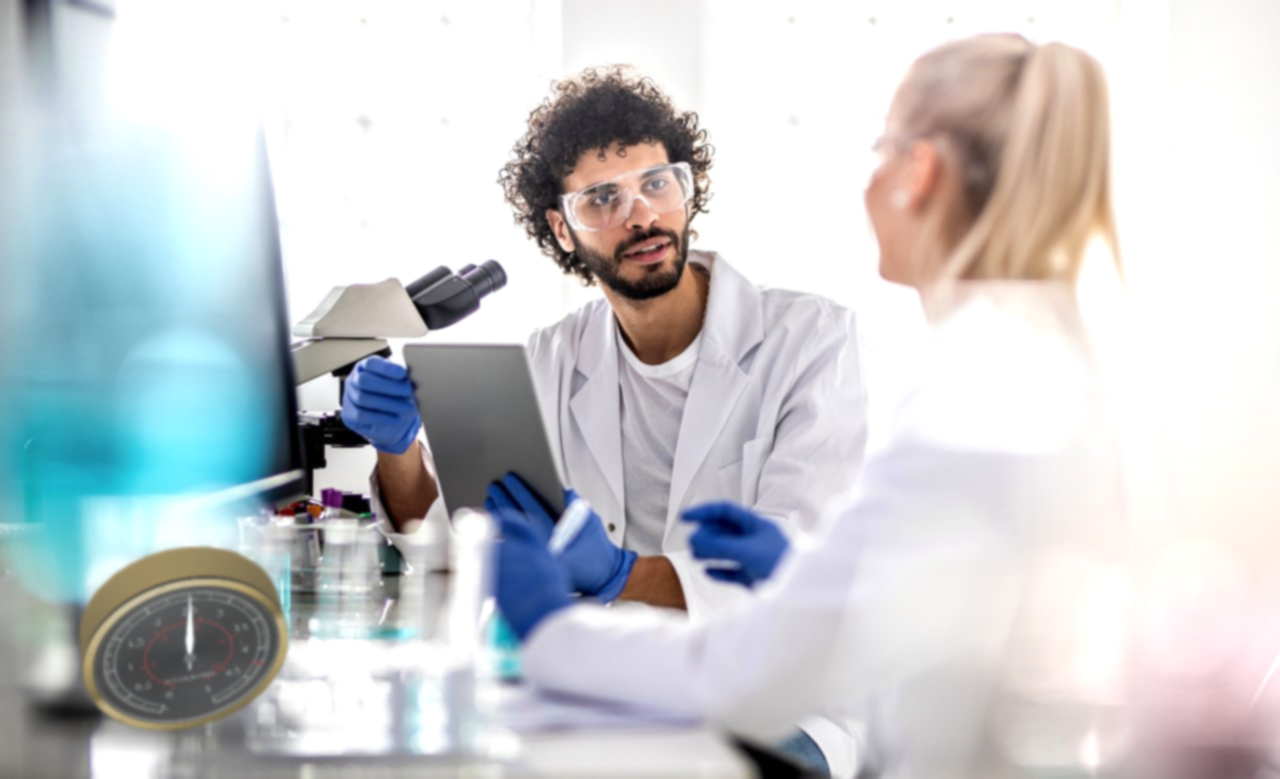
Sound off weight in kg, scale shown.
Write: 2.5 kg
